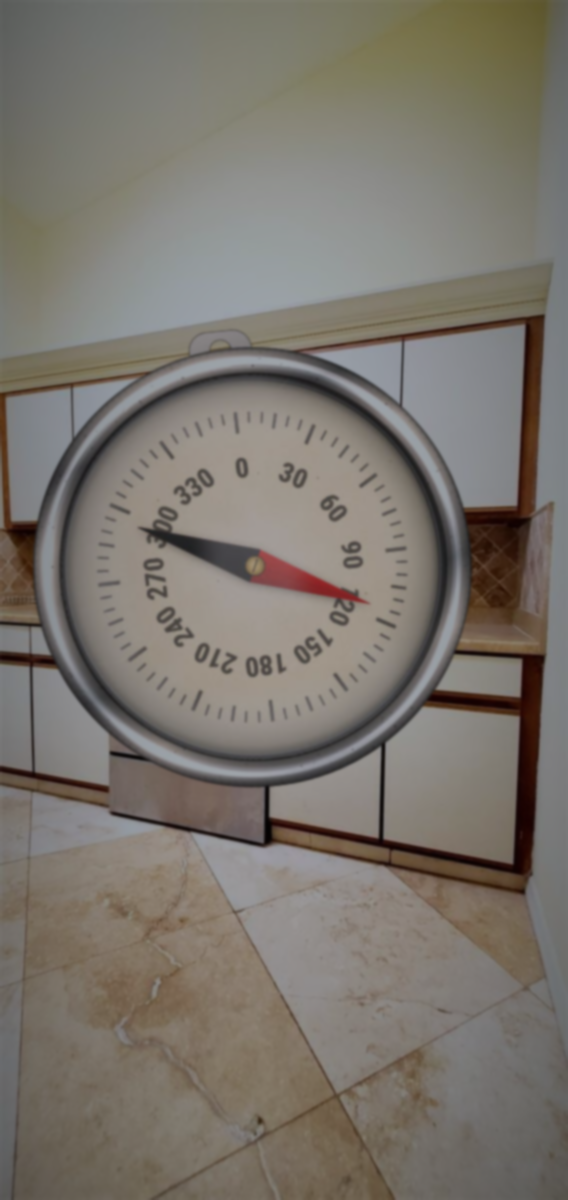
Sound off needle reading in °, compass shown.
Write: 115 °
